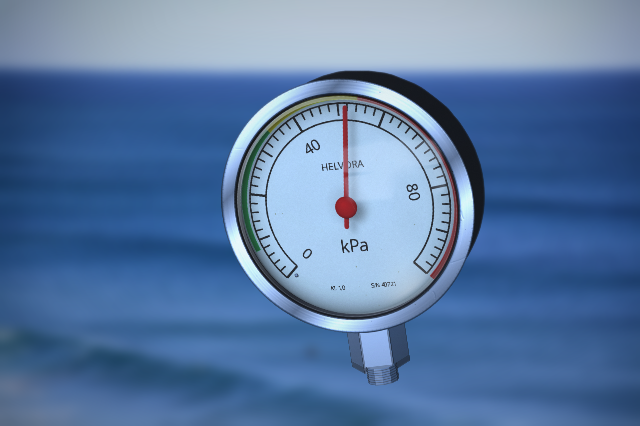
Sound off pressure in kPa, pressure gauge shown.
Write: 52 kPa
